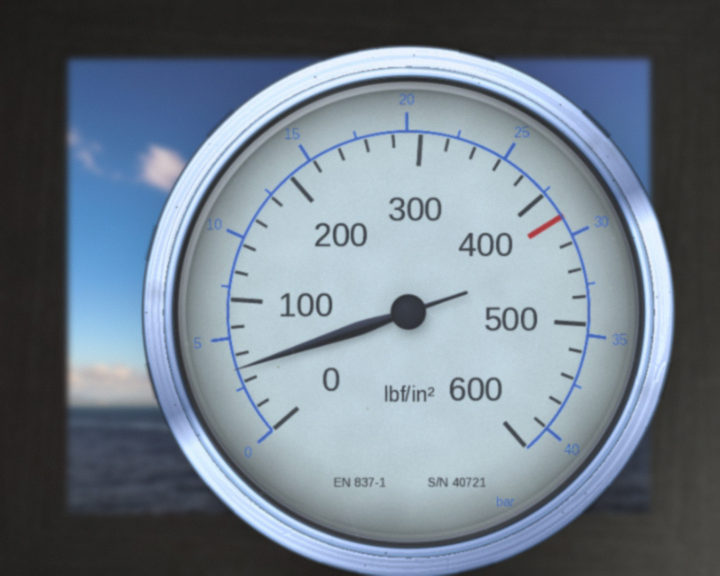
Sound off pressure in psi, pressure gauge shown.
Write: 50 psi
